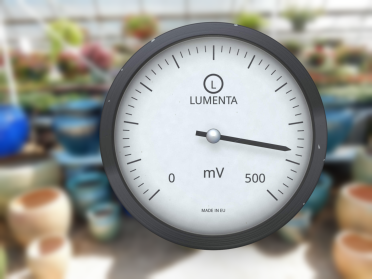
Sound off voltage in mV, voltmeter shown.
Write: 435 mV
